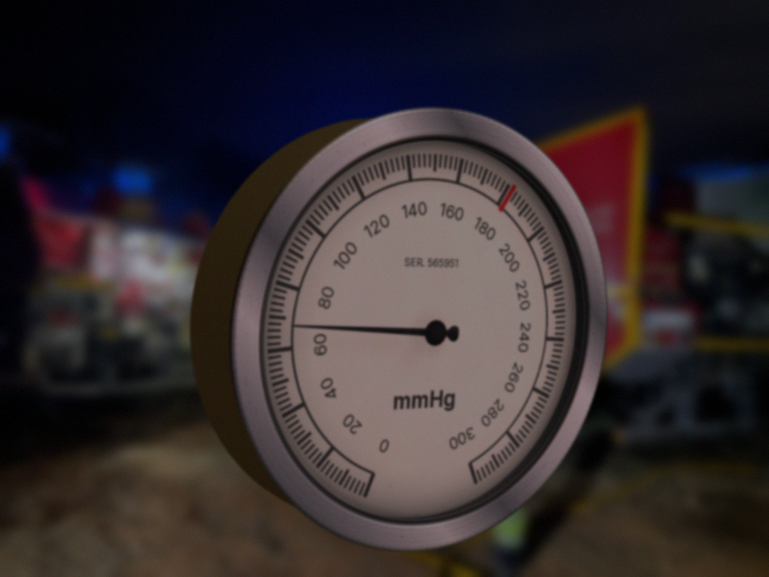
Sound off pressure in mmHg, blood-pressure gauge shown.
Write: 68 mmHg
